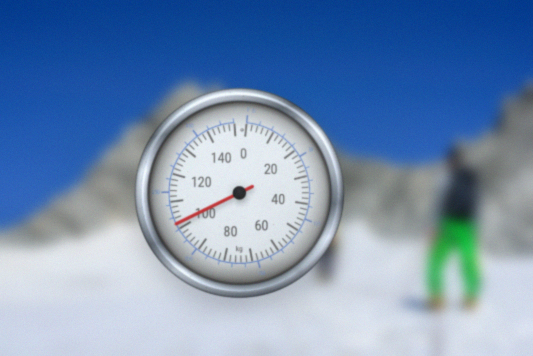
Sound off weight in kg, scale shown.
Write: 102 kg
